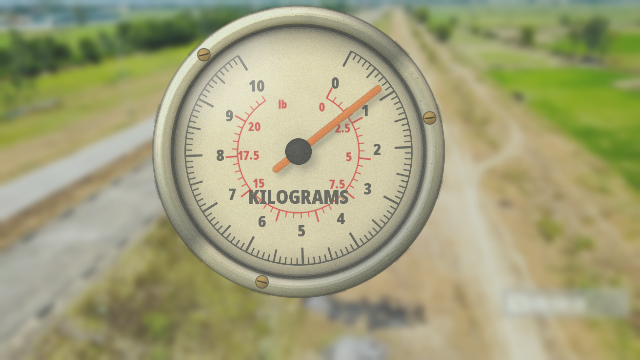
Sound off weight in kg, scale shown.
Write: 0.8 kg
